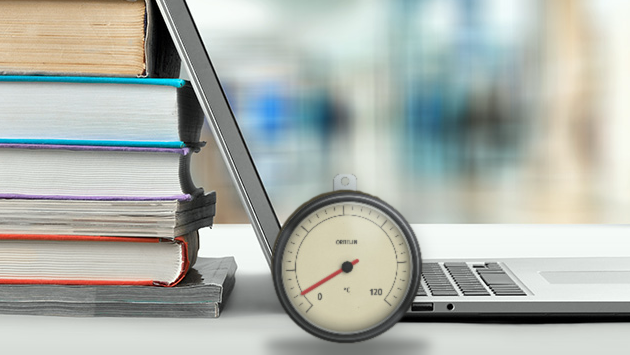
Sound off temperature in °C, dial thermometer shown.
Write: 8 °C
